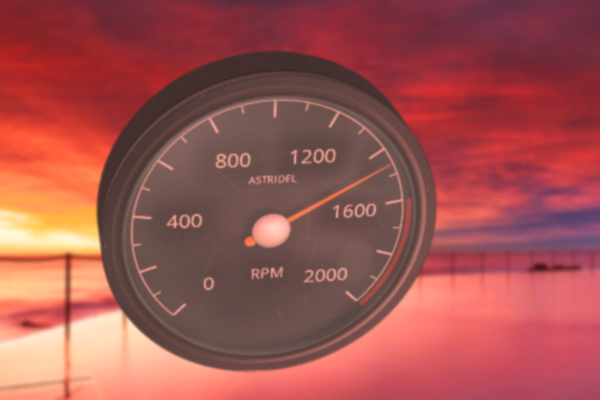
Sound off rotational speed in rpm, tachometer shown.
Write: 1450 rpm
